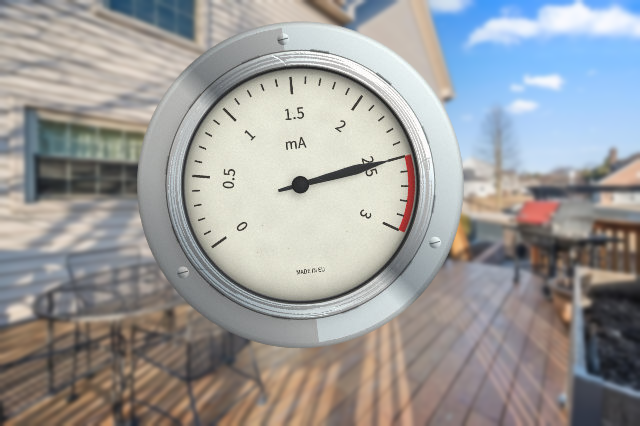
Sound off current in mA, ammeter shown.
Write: 2.5 mA
